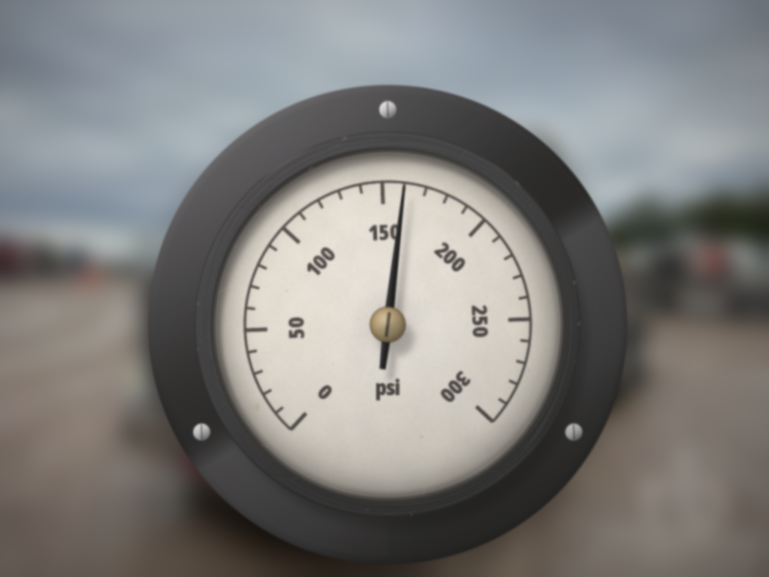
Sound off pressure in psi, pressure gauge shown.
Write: 160 psi
